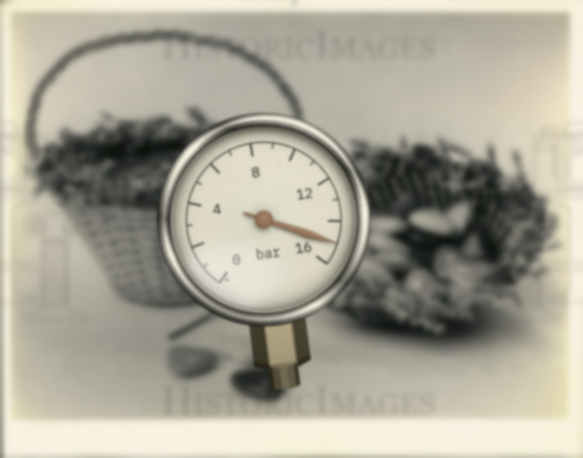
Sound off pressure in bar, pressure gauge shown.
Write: 15 bar
